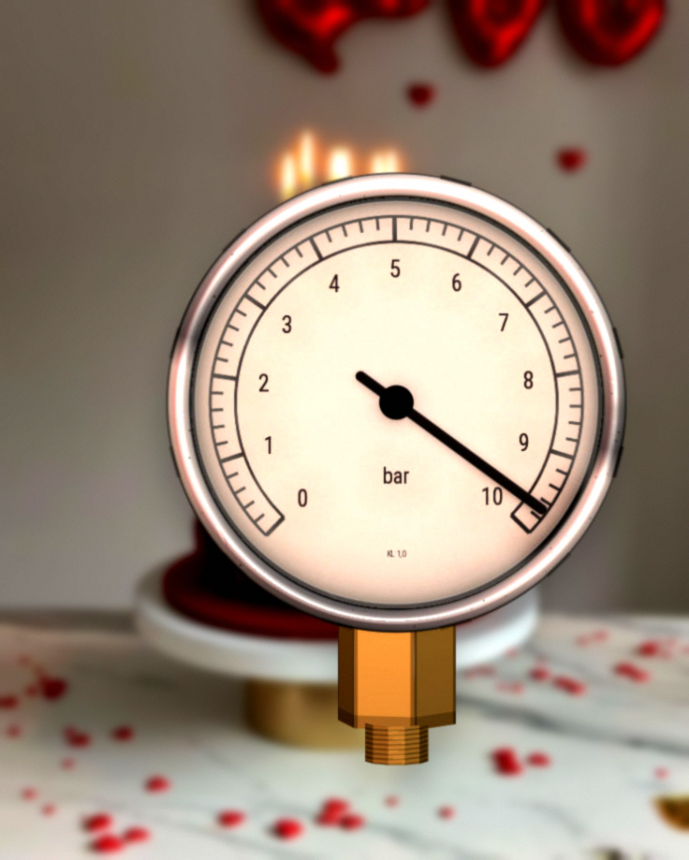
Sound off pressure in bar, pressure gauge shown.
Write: 9.7 bar
